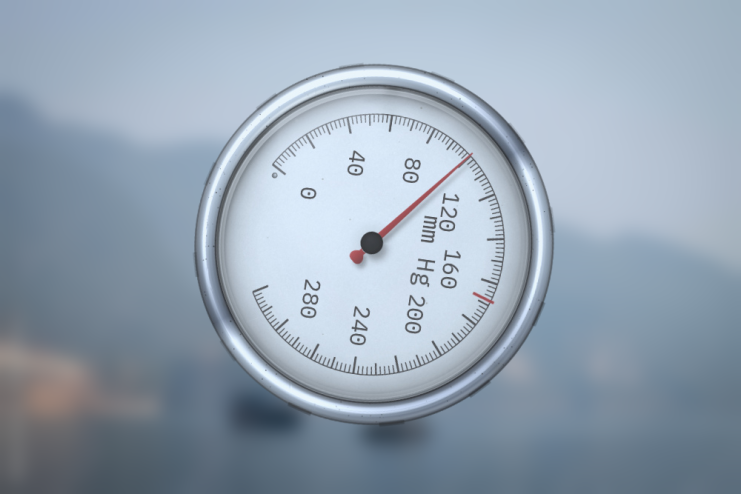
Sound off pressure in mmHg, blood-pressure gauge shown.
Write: 100 mmHg
